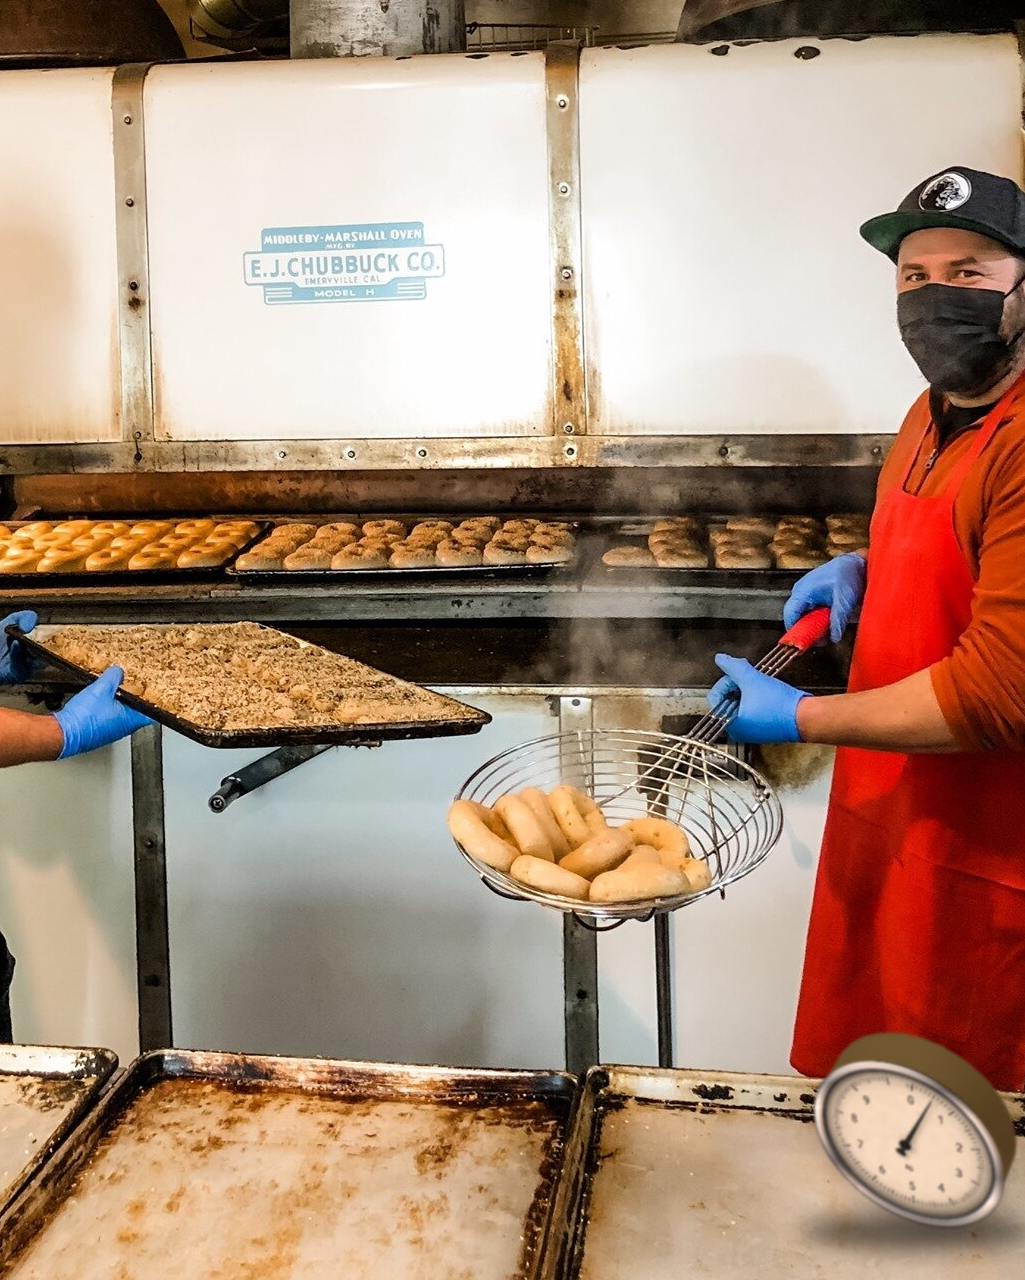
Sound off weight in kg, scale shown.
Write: 0.5 kg
